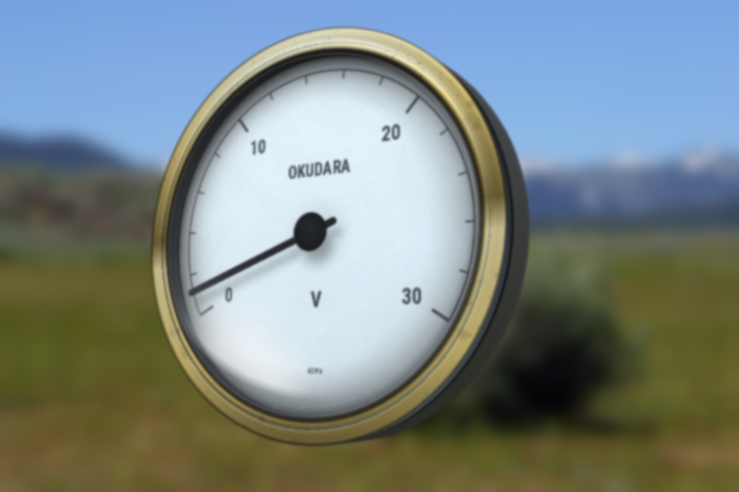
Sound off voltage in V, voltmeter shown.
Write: 1 V
